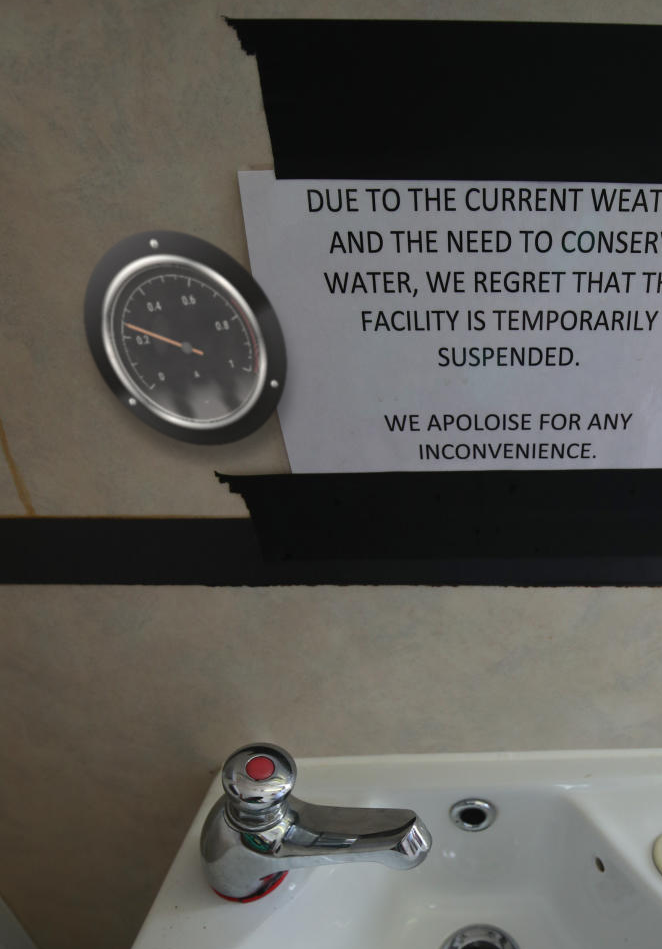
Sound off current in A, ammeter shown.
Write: 0.25 A
